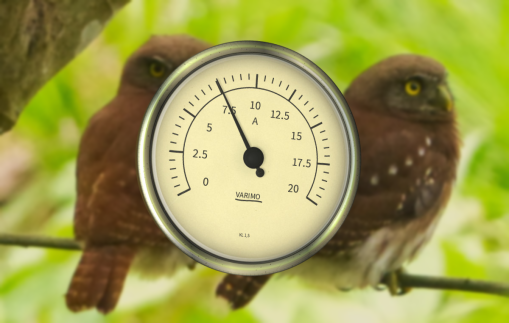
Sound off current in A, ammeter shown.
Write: 7.5 A
